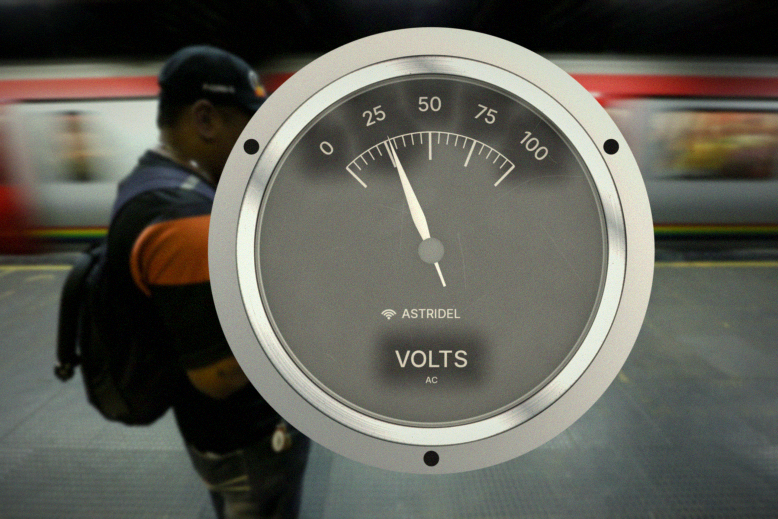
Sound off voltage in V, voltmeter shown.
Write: 27.5 V
